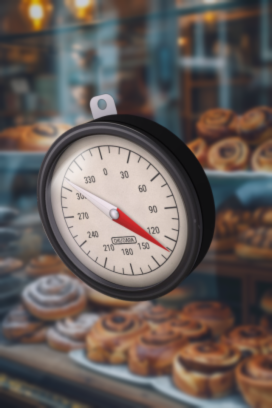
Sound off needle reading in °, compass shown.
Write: 130 °
